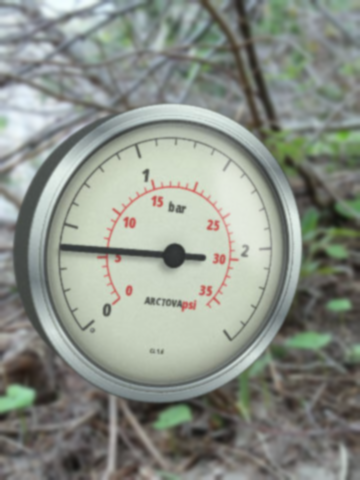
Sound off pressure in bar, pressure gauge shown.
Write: 0.4 bar
